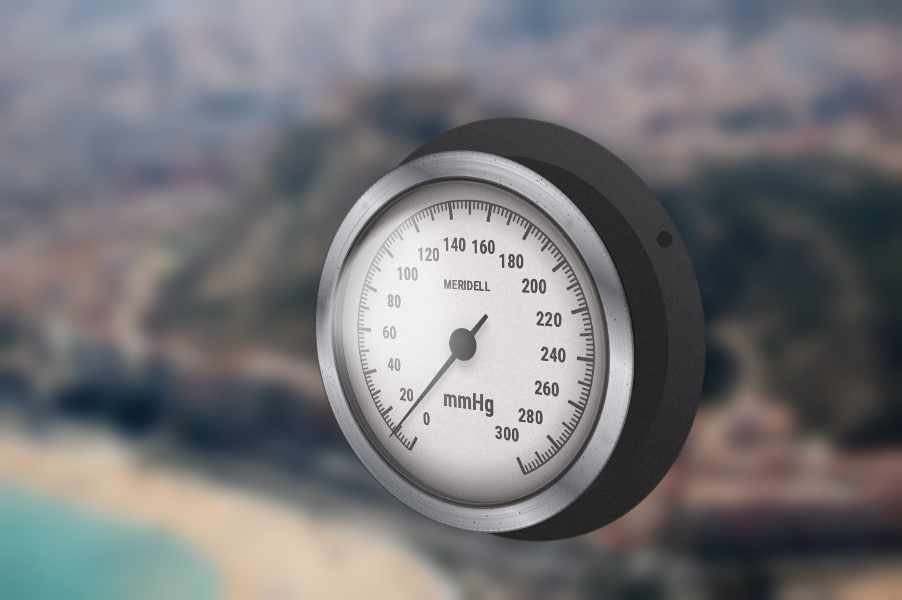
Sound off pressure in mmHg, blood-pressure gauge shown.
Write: 10 mmHg
